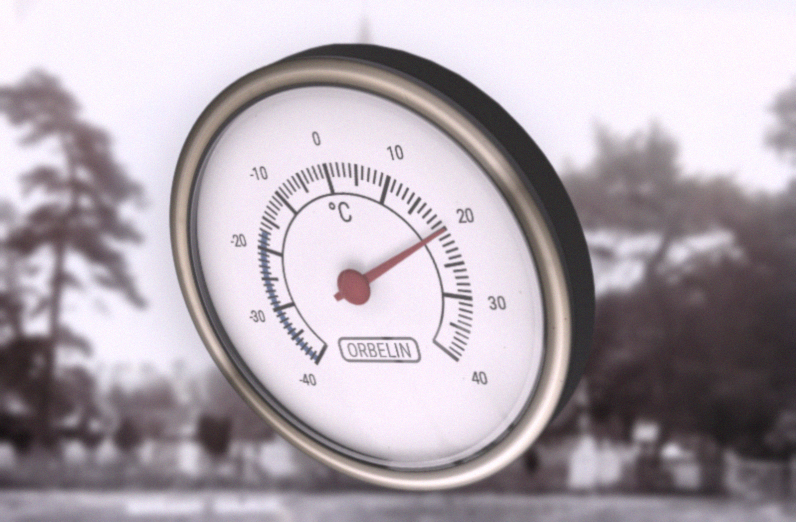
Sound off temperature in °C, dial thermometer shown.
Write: 20 °C
